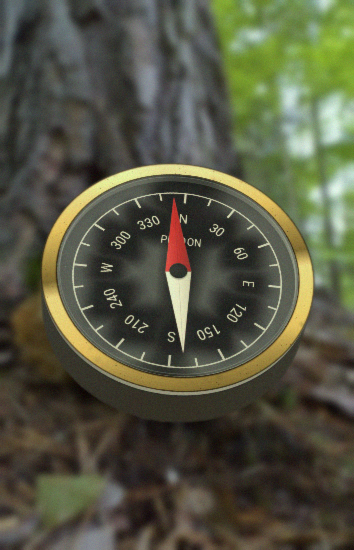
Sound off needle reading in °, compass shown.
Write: 352.5 °
